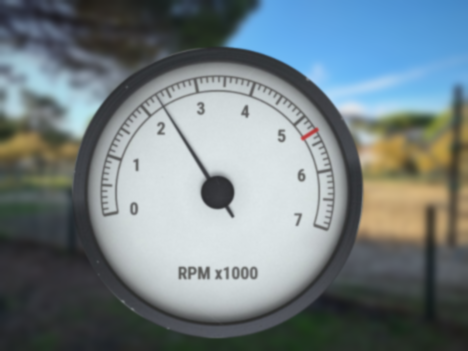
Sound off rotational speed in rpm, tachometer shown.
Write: 2300 rpm
